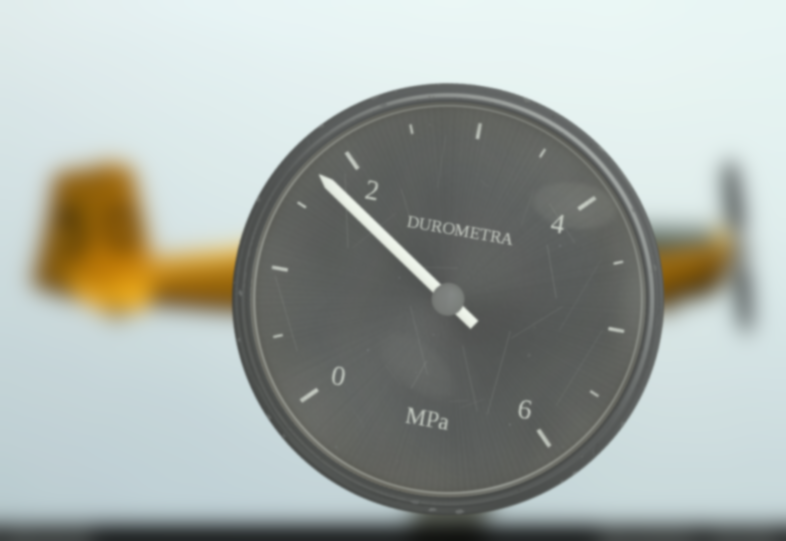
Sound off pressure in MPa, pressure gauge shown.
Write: 1.75 MPa
